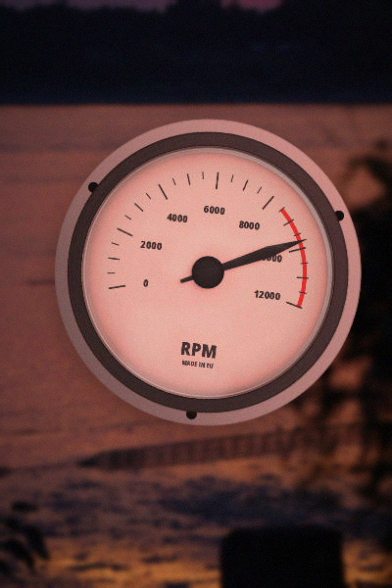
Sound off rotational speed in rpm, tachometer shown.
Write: 9750 rpm
